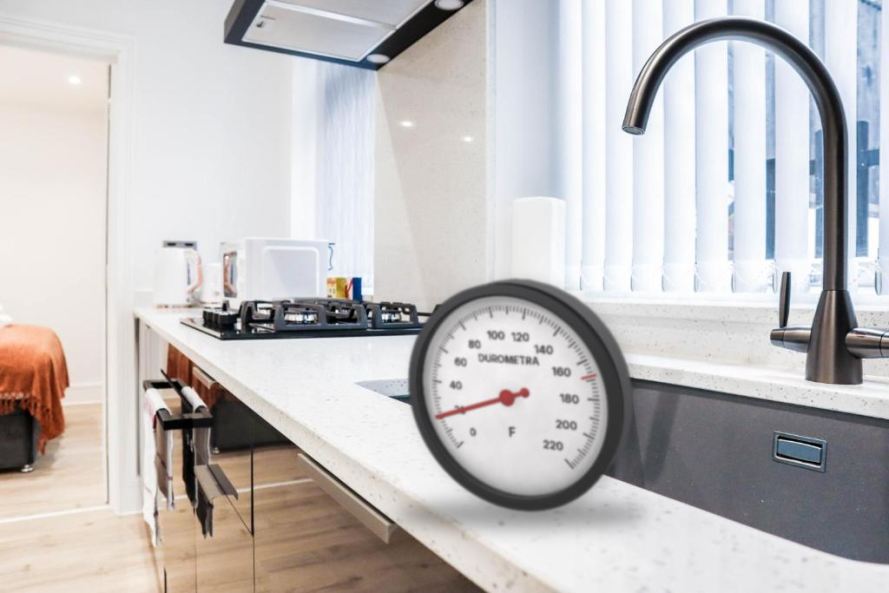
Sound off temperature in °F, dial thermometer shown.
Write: 20 °F
